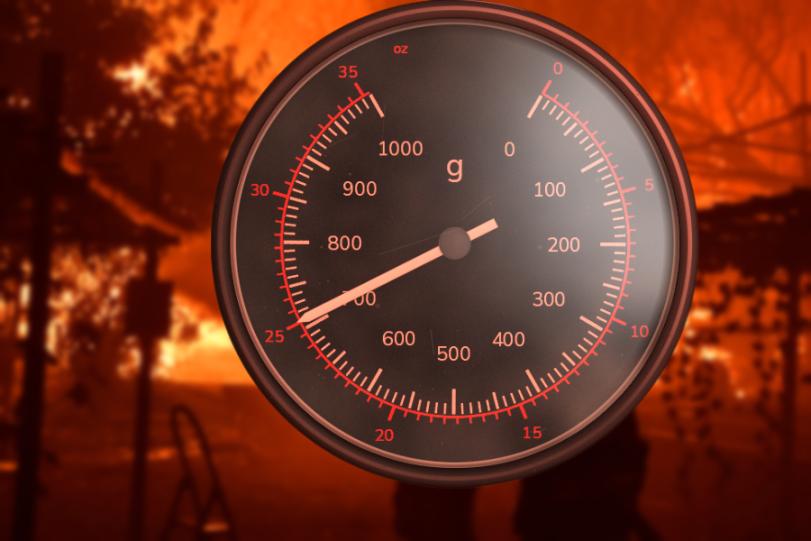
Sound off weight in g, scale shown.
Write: 710 g
